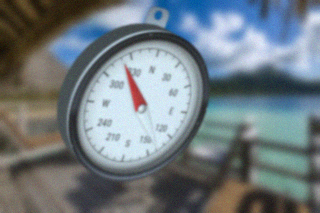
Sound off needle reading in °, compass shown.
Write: 320 °
